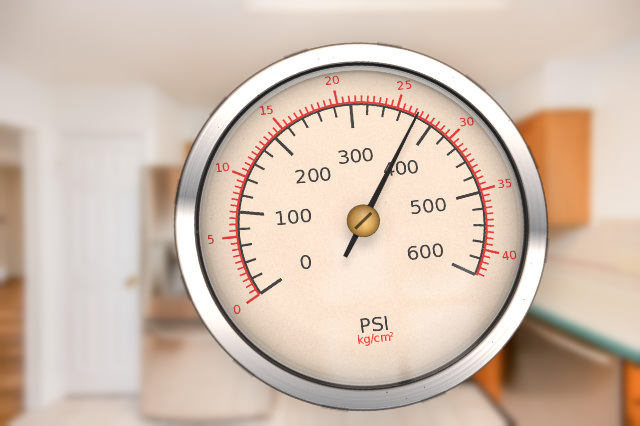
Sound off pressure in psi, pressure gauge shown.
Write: 380 psi
